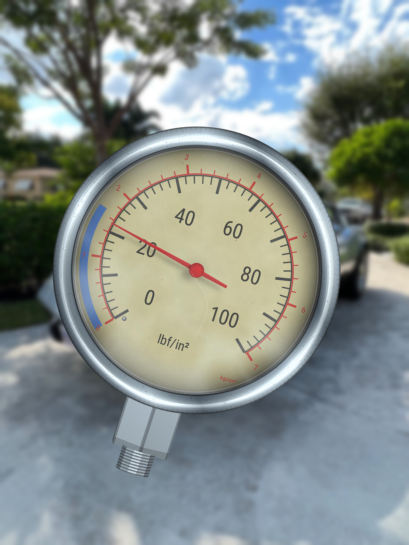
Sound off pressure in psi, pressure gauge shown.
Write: 22 psi
